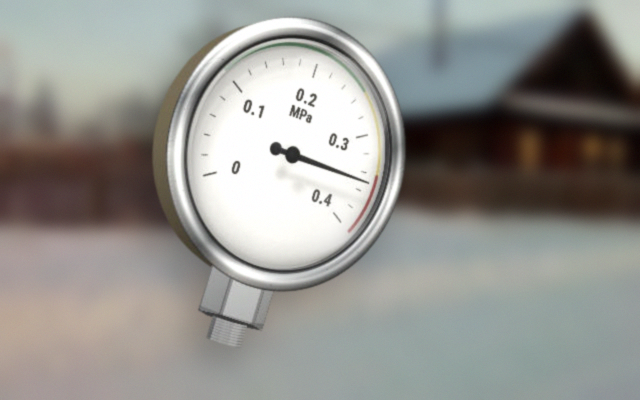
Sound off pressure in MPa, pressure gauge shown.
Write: 0.35 MPa
